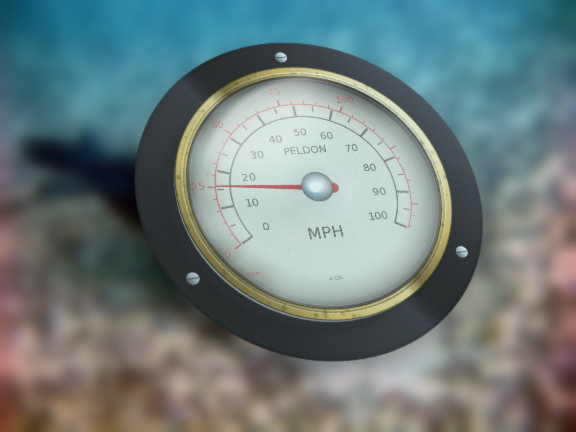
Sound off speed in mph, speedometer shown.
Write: 15 mph
